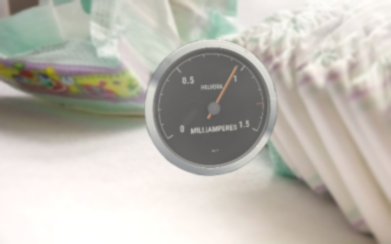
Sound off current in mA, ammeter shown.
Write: 0.95 mA
